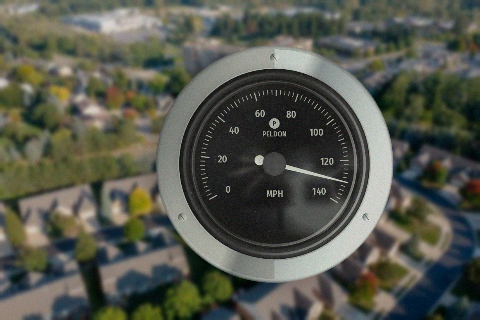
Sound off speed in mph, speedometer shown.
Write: 130 mph
